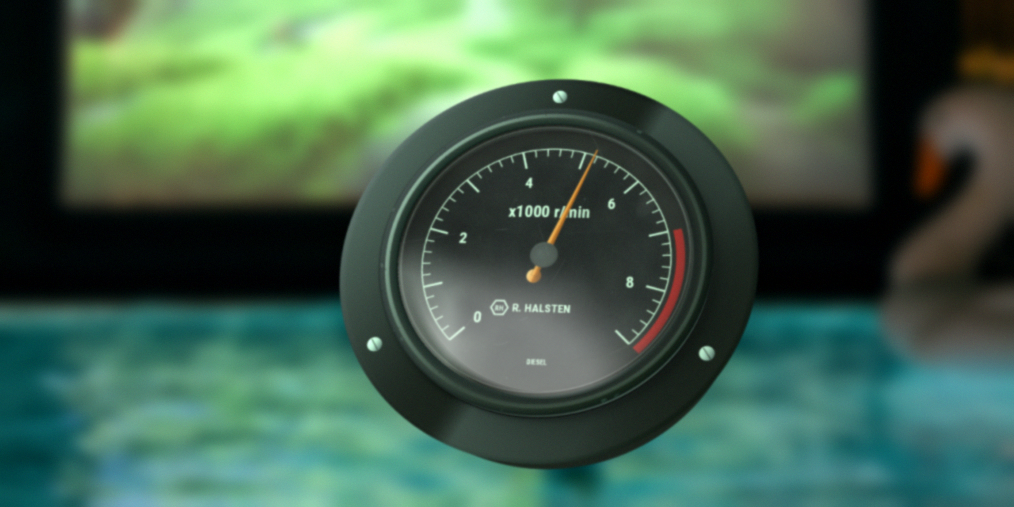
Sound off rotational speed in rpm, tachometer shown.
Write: 5200 rpm
